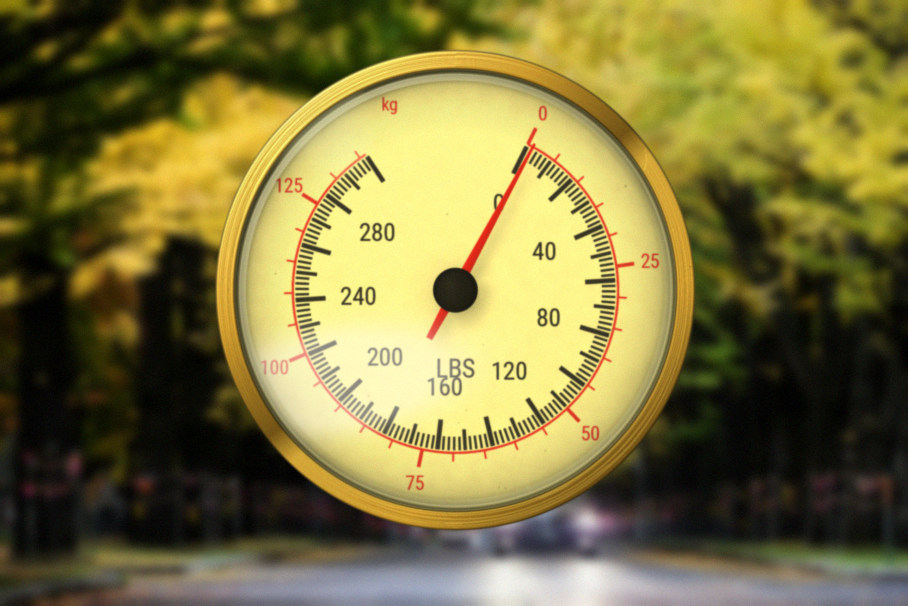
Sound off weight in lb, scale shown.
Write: 2 lb
